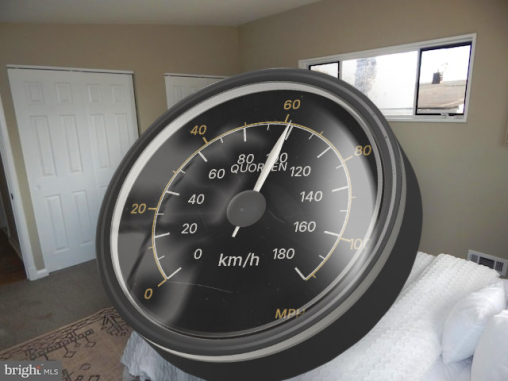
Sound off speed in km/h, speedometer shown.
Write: 100 km/h
